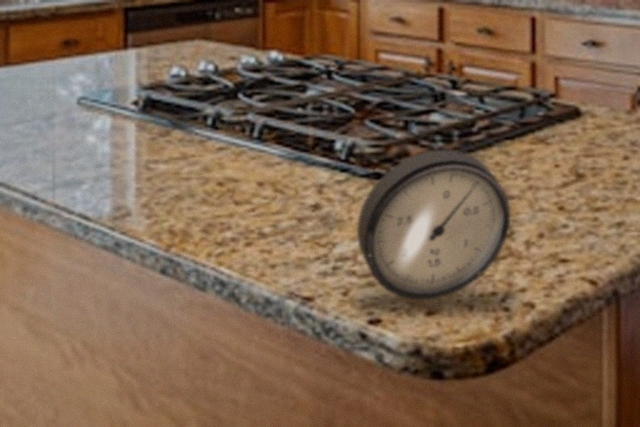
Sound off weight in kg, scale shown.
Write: 0.25 kg
